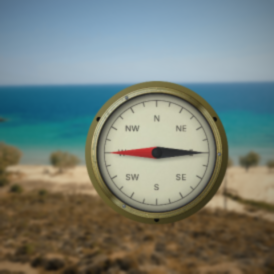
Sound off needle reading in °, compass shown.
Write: 270 °
